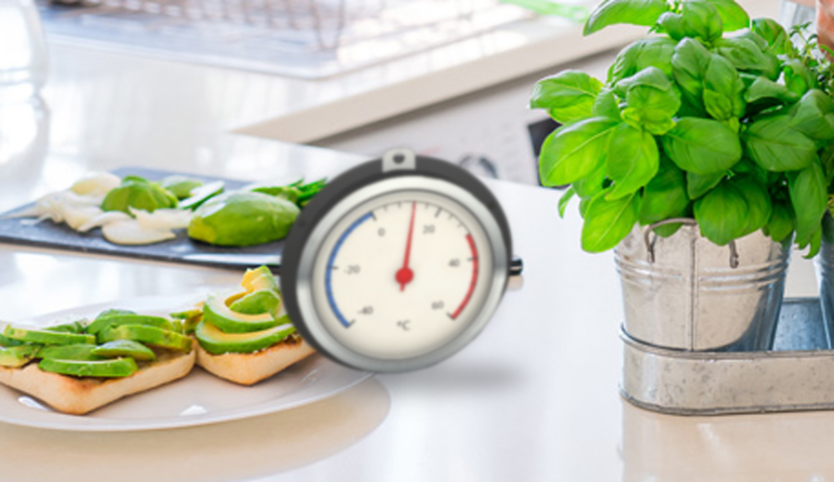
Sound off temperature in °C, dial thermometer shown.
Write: 12 °C
